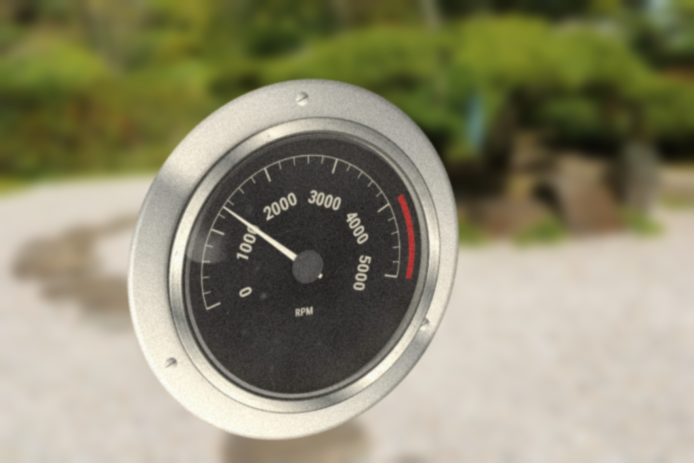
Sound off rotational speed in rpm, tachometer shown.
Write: 1300 rpm
